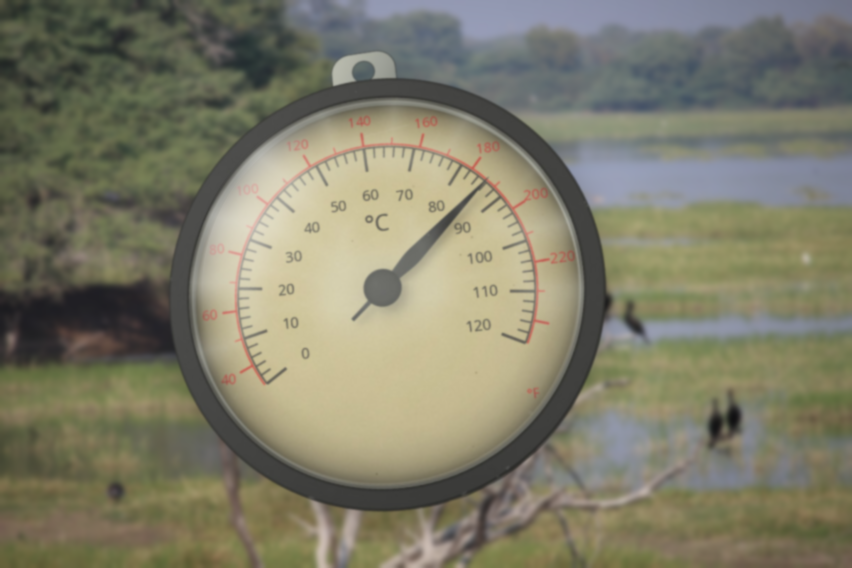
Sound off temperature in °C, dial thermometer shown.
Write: 86 °C
